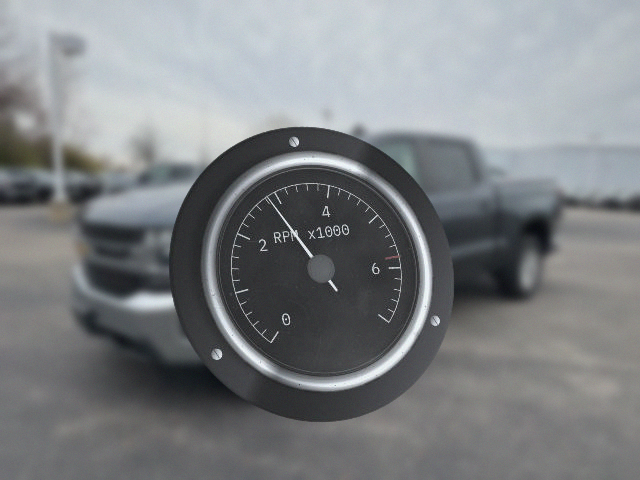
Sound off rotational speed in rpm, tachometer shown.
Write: 2800 rpm
